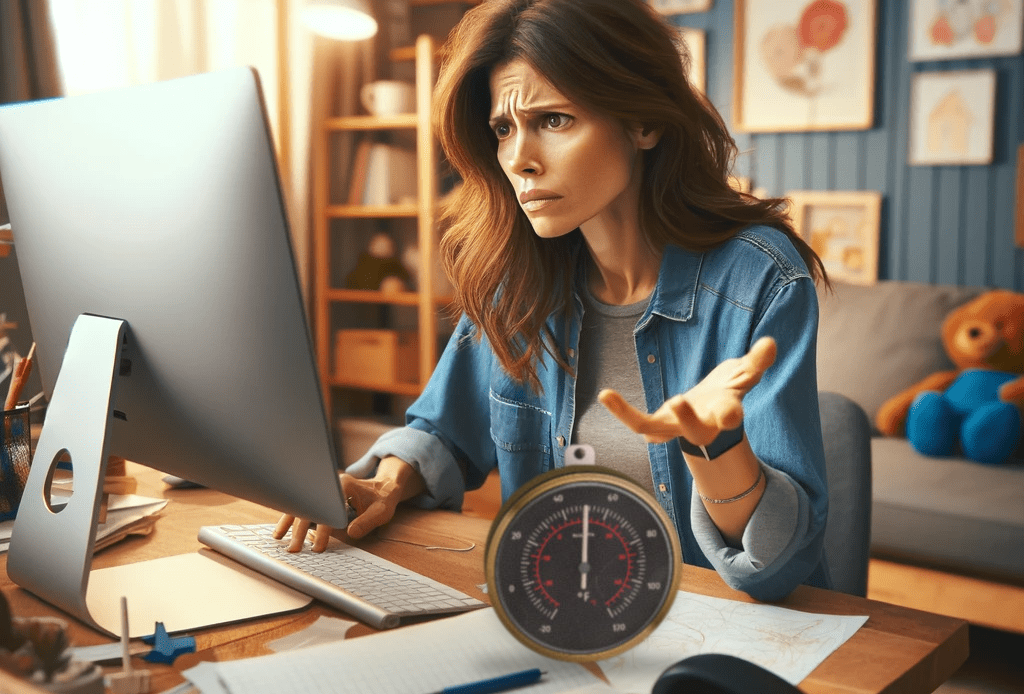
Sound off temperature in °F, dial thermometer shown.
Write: 50 °F
